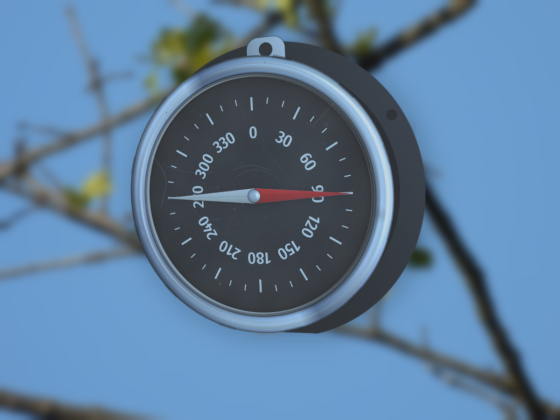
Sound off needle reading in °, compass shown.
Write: 90 °
